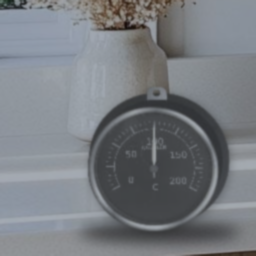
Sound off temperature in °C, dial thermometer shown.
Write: 100 °C
